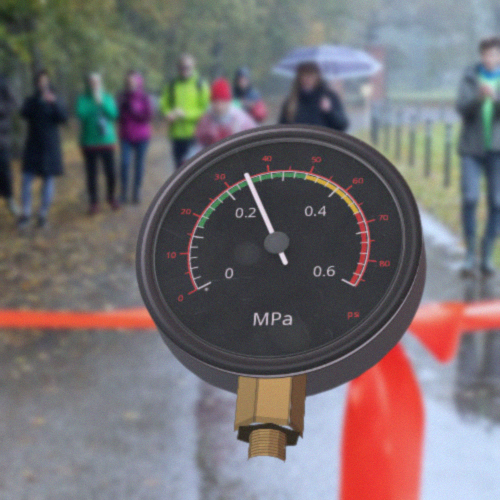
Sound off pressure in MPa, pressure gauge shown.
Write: 0.24 MPa
